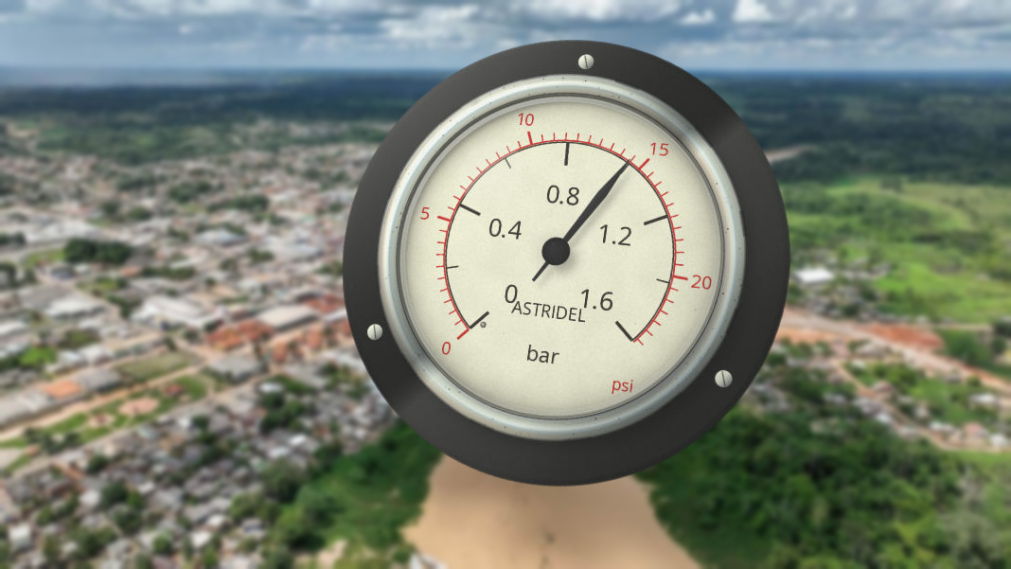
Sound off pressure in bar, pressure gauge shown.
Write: 1 bar
